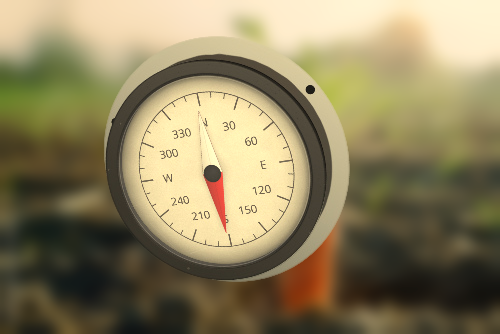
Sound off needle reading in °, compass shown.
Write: 180 °
